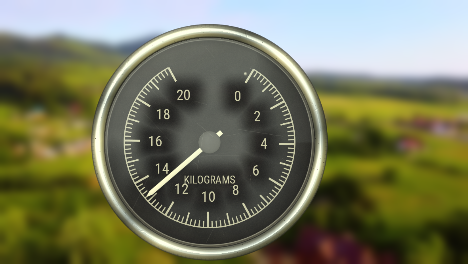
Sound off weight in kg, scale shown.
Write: 13.2 kg
